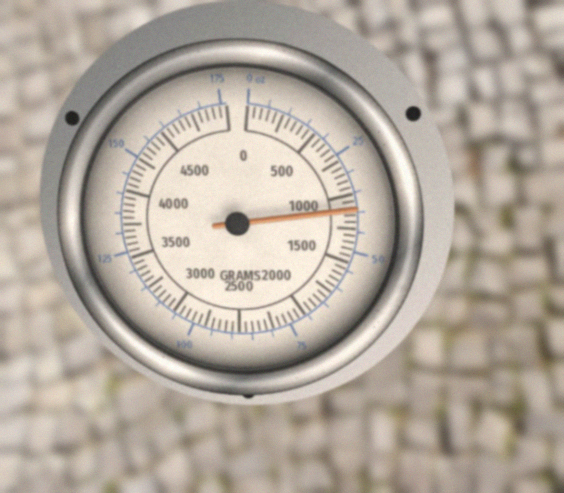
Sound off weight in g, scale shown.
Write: 1100 g
